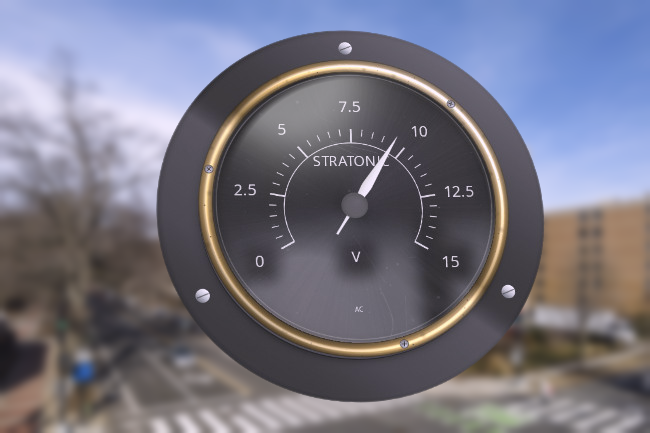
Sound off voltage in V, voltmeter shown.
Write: 9.5 V
